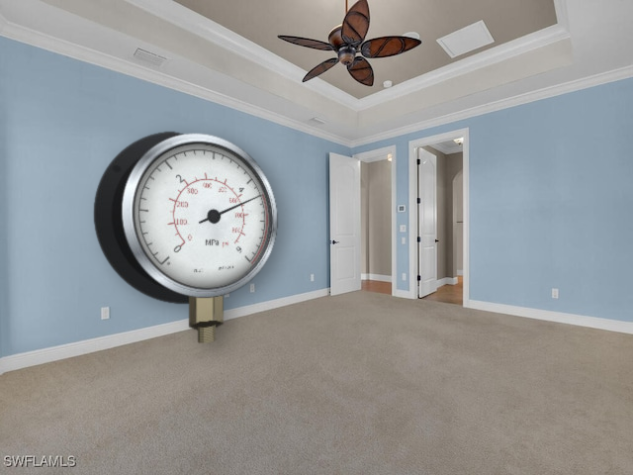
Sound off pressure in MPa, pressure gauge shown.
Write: 4.4 MPa
